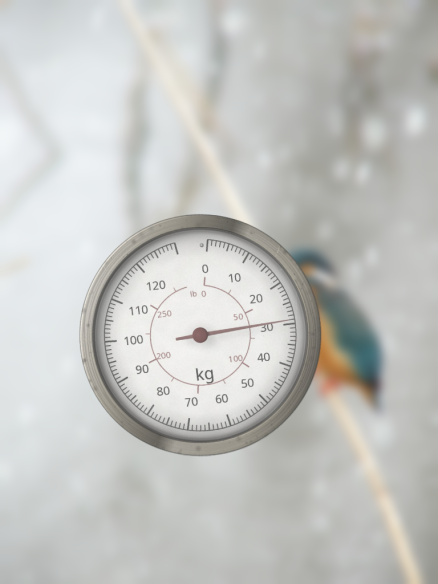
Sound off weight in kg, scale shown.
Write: 29 kg
